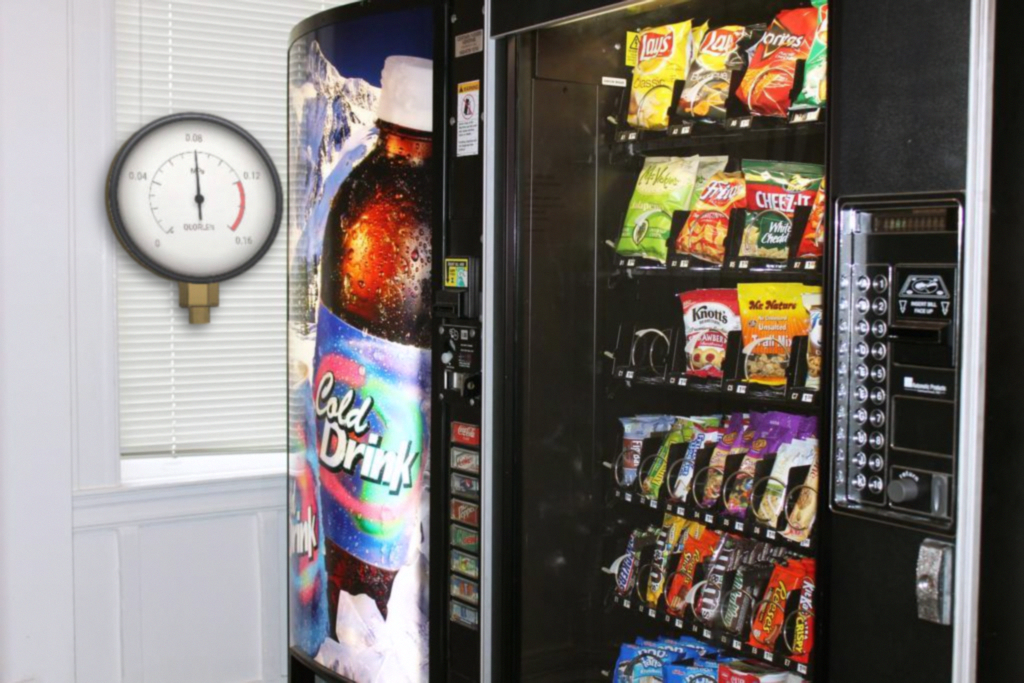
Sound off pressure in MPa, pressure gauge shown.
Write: 0.08 MPa
